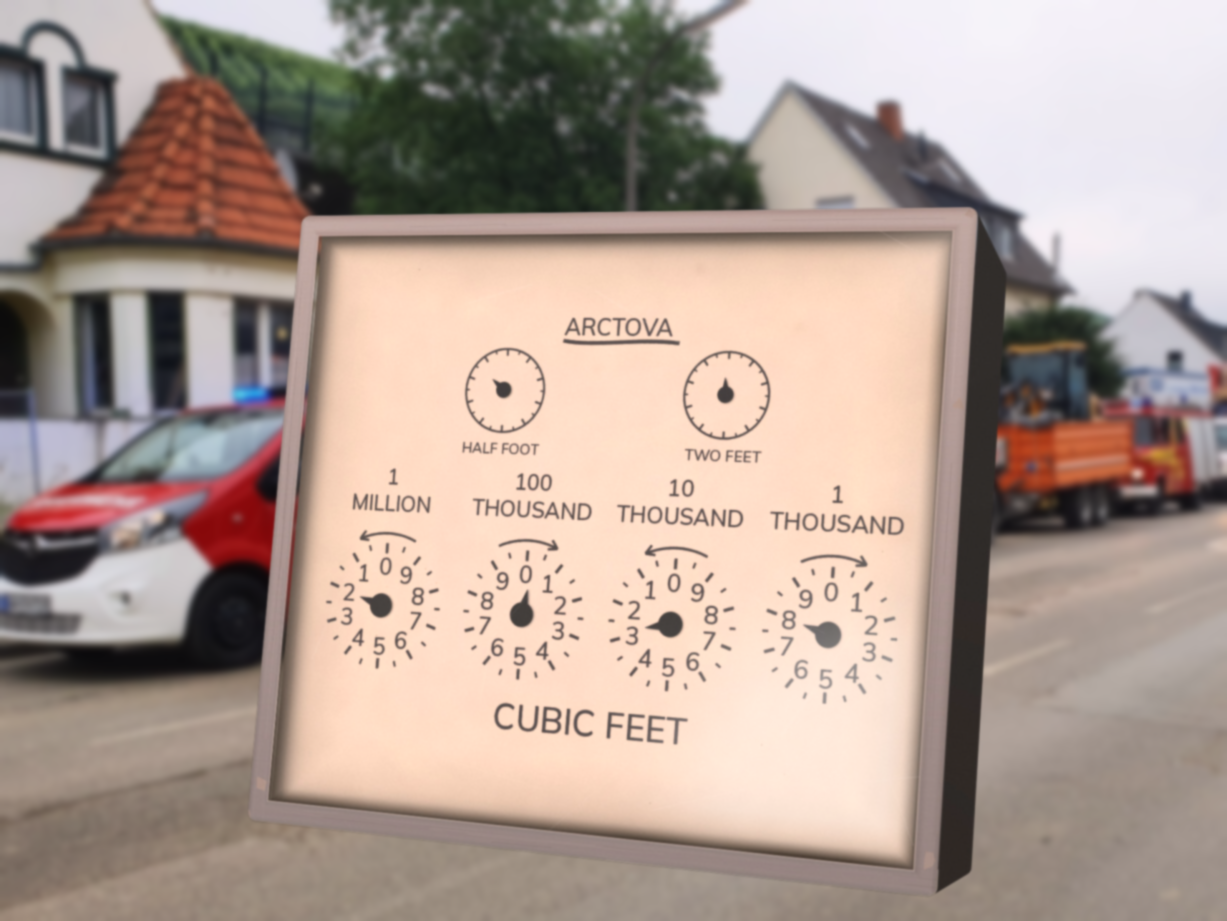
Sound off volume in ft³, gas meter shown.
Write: 202800 ft³
